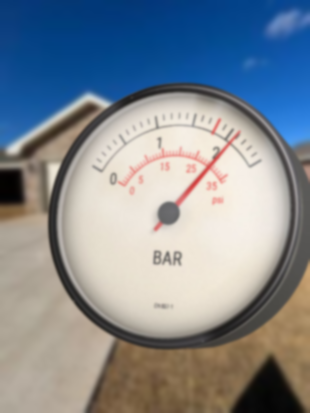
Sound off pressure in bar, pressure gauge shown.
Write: 2.1 bar
